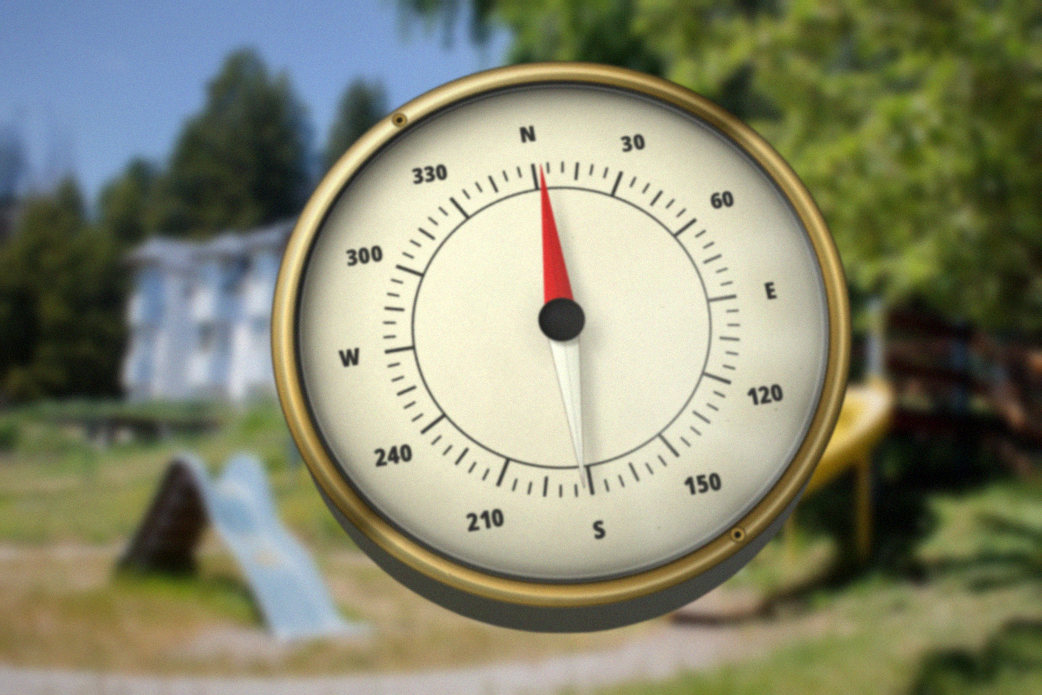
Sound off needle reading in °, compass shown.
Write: 2.5 °
